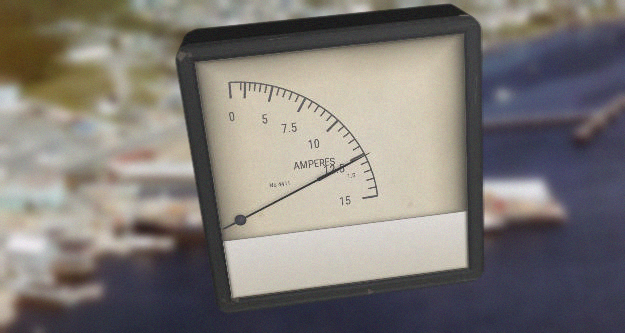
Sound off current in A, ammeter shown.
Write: 12.5 A
